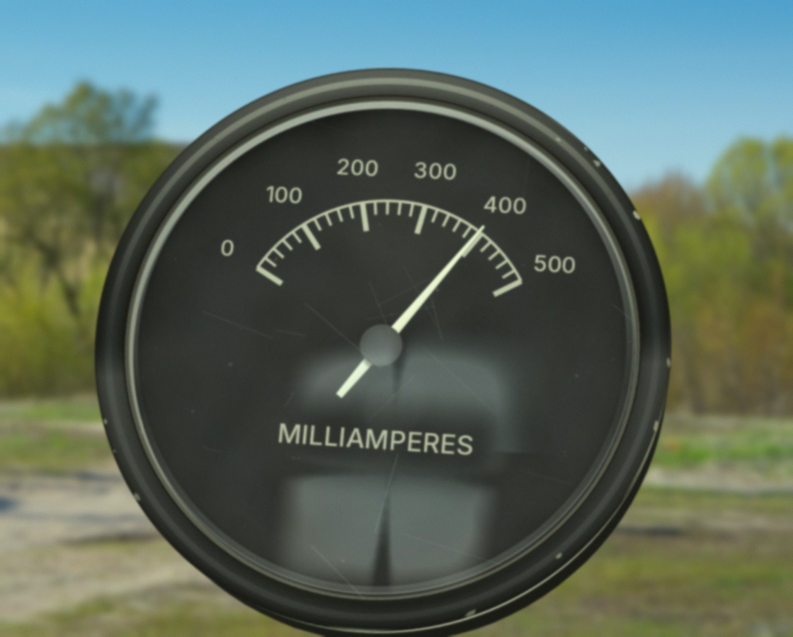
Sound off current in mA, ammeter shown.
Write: 400 mA
